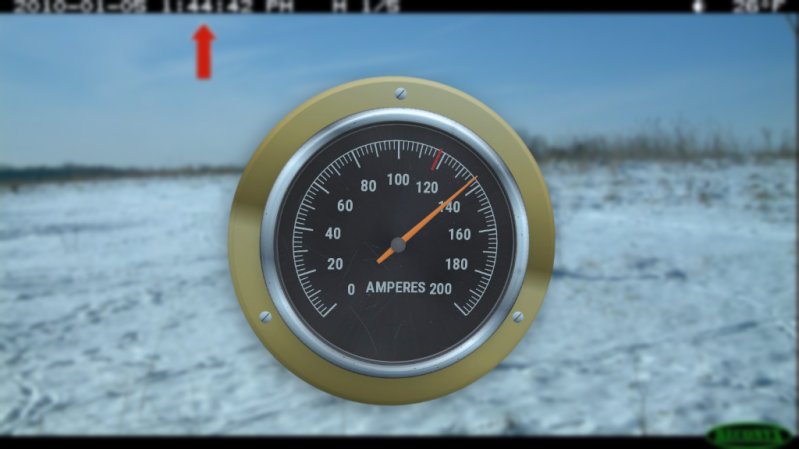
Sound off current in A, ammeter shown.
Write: 136 A
